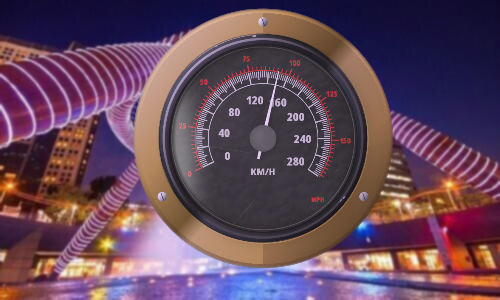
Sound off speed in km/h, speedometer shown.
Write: 150 km/h
